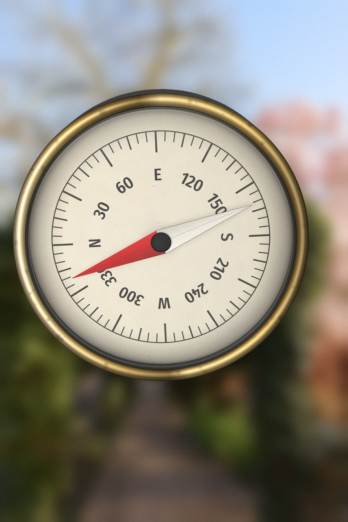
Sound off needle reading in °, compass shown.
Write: 340 °
